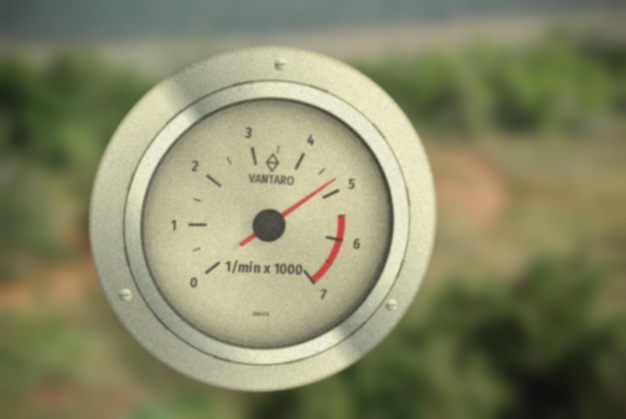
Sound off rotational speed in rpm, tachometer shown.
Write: 4750 rpm
